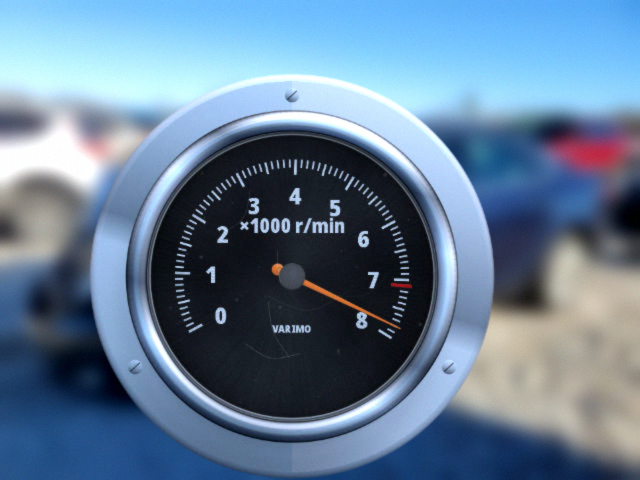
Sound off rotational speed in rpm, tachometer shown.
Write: 7800 rpm
